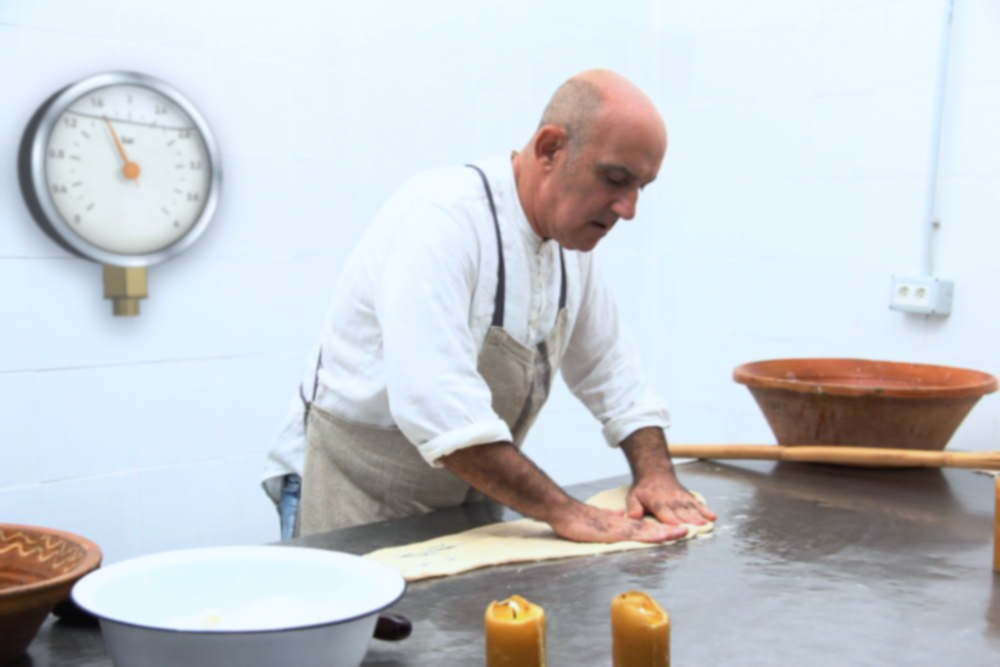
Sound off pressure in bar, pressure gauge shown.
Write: 1.6 bar
